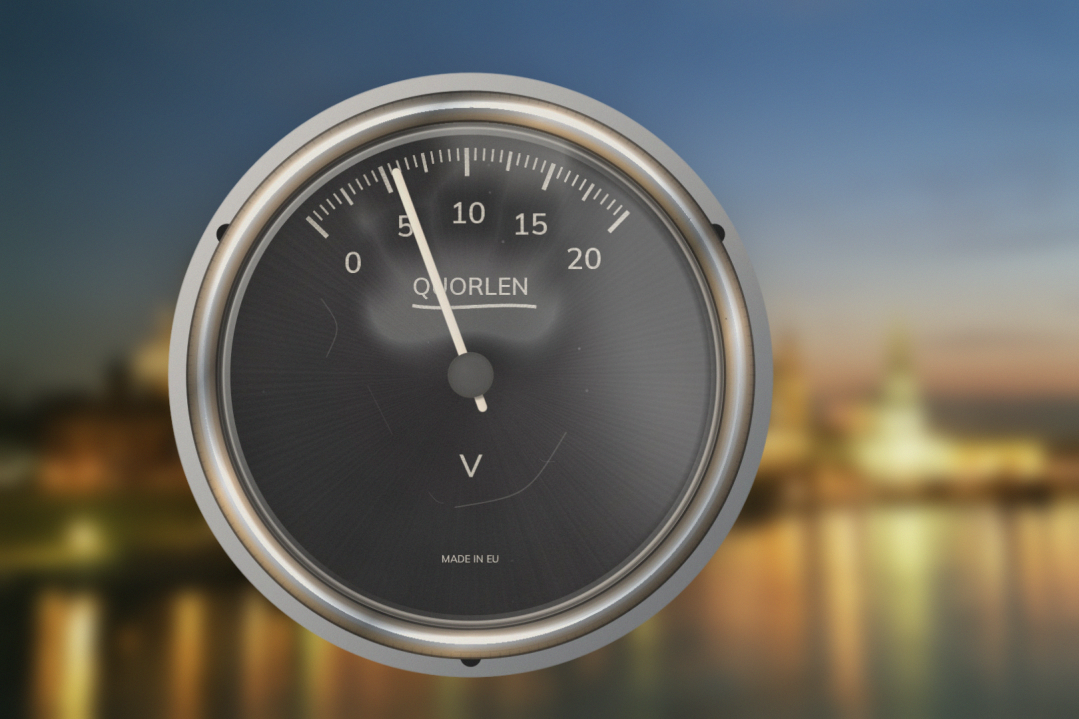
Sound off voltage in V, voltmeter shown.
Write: 5.75 V
